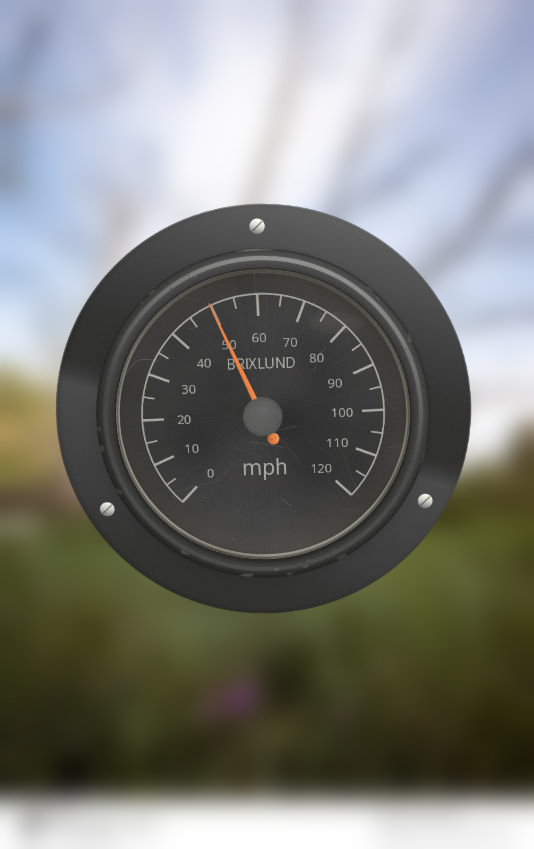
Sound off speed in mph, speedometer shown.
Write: 50 mph
